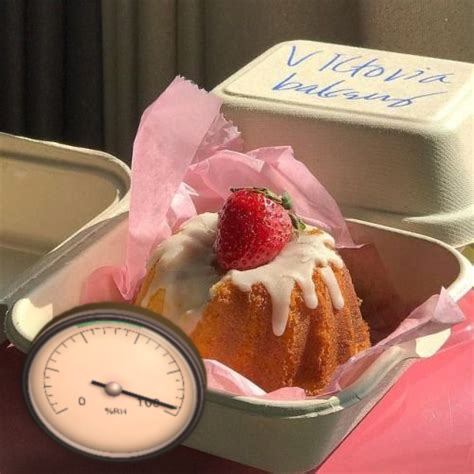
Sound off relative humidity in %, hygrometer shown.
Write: 96 %
